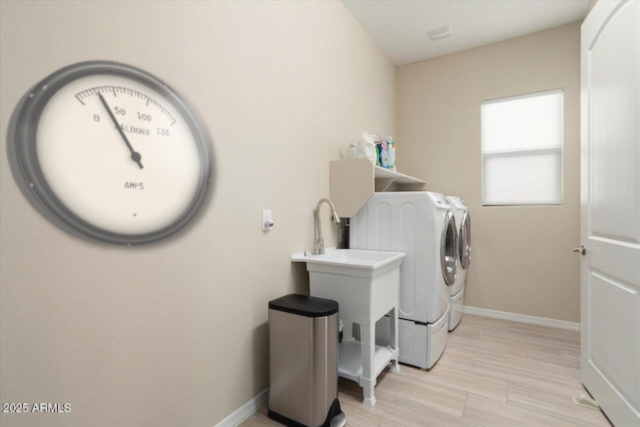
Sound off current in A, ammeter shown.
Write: 25 A
